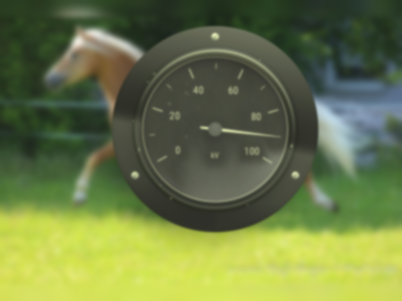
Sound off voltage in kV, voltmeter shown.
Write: 90 kV
